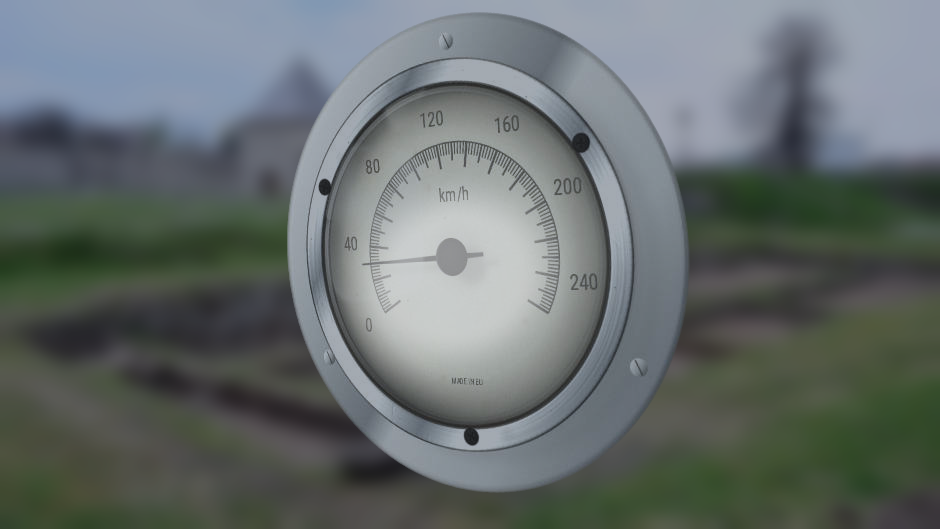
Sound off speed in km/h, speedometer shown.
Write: 30 km/h
